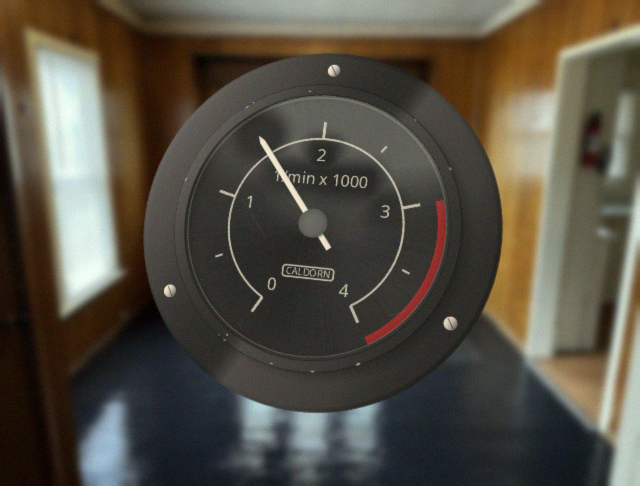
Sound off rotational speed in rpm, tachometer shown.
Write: 1500 rpm
